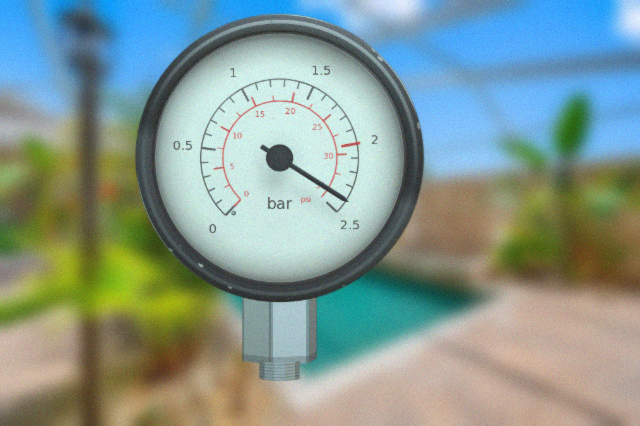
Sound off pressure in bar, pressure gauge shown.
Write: 2.4 bar
